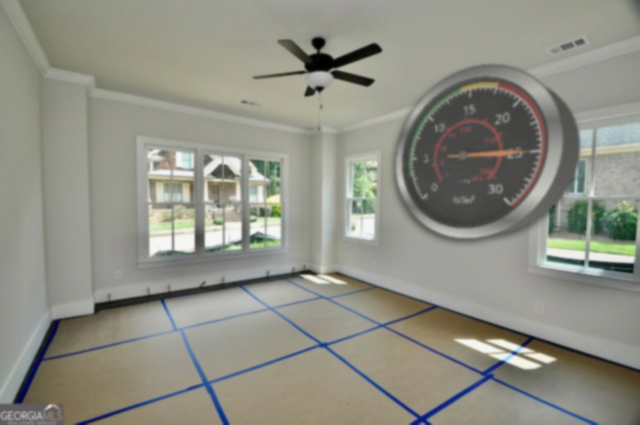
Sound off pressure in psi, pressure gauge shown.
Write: 25 psi
